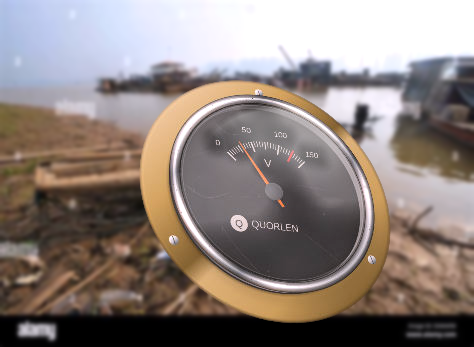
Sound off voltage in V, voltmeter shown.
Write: 25 V
